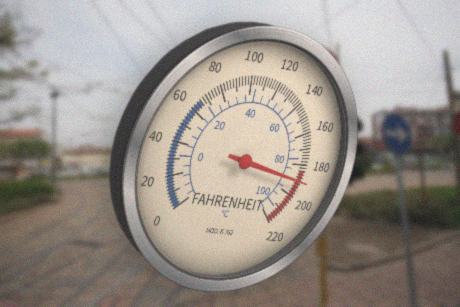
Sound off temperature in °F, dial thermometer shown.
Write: 190 °F
